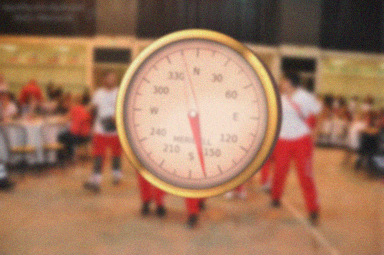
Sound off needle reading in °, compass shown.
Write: 165 °
